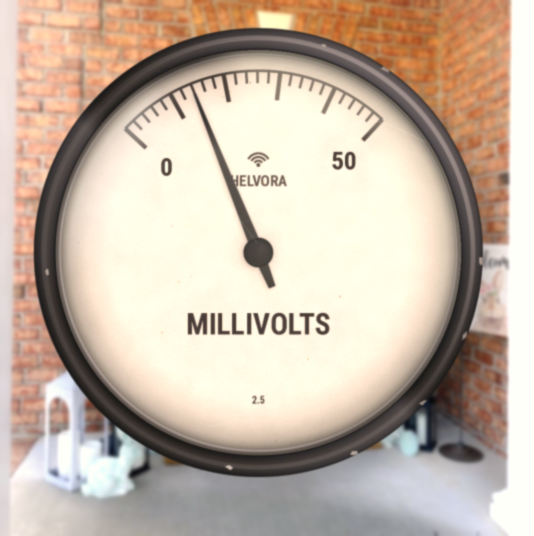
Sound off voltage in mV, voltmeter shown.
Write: 14 mV
